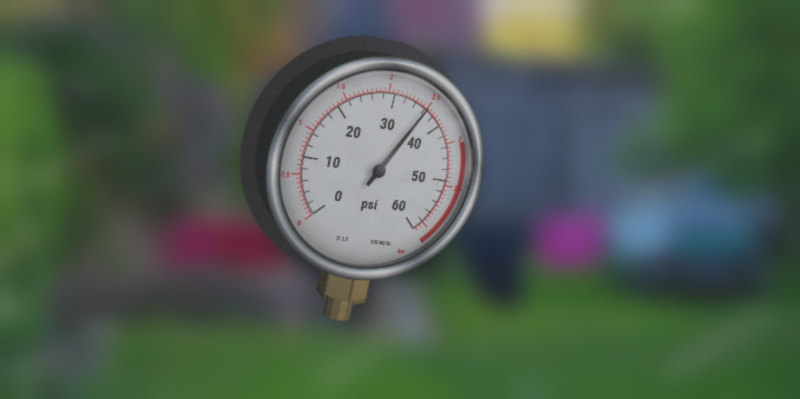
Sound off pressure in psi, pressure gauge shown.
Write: 36 psi
